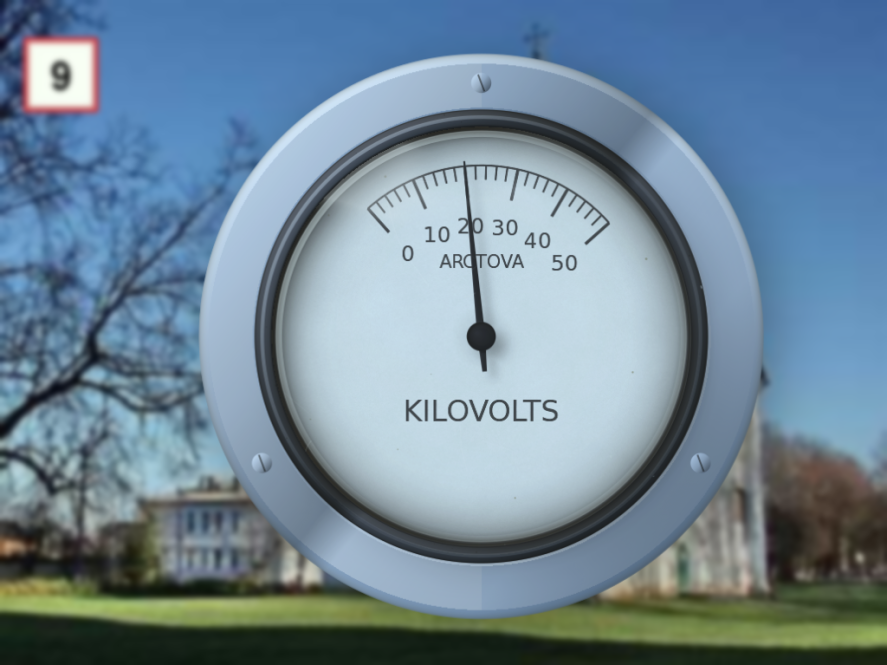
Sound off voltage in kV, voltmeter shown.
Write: 20 kV
